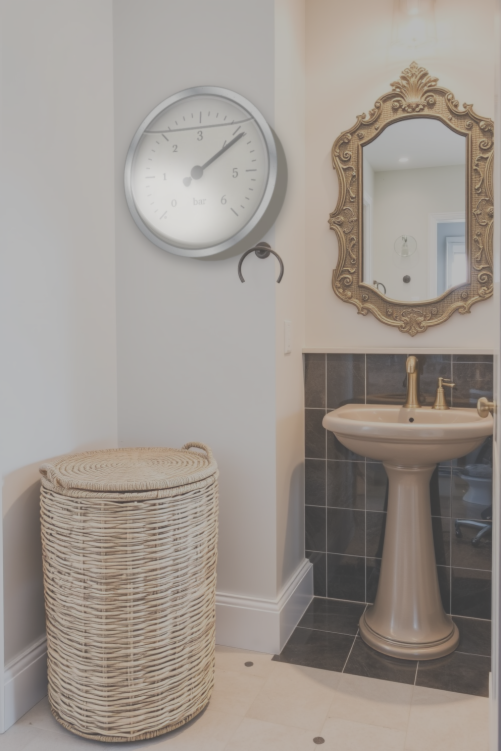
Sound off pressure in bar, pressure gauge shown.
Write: 4.2 bar
